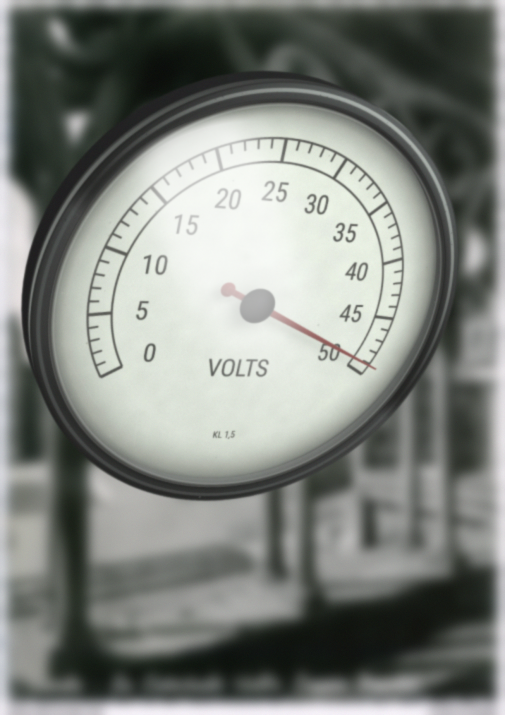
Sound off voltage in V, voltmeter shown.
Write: 49 V
